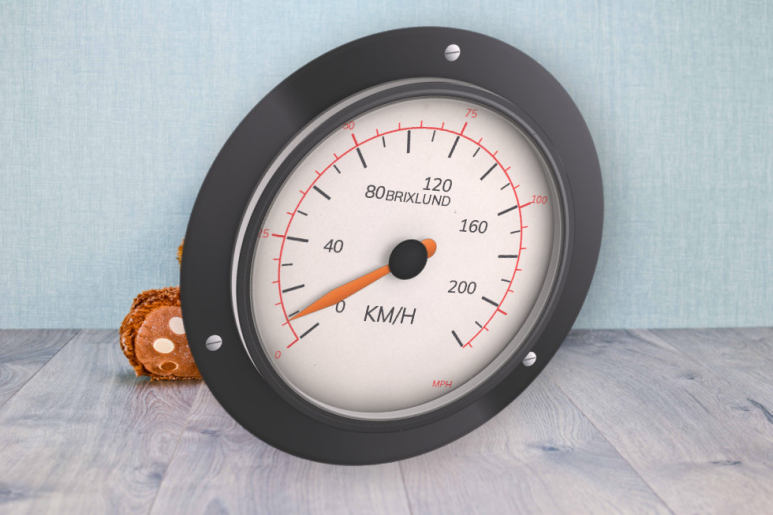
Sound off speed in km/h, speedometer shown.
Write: 10 km/h
